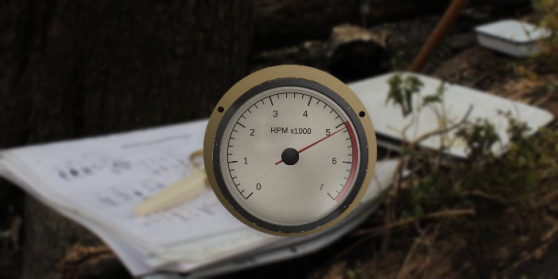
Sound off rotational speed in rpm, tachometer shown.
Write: 5100 rpm
